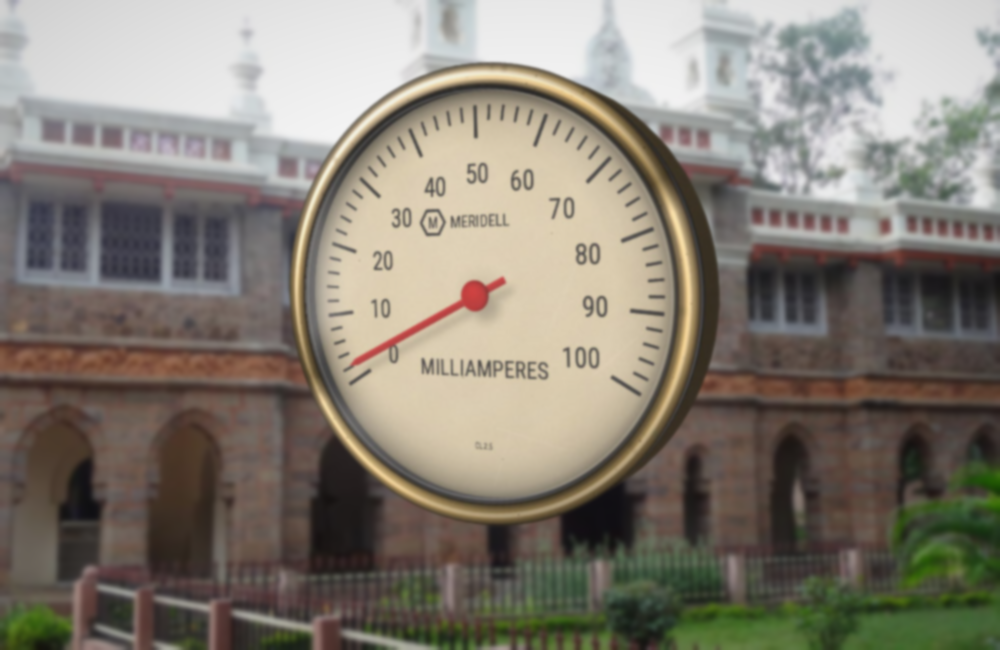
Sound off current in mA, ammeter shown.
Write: 2 mA
